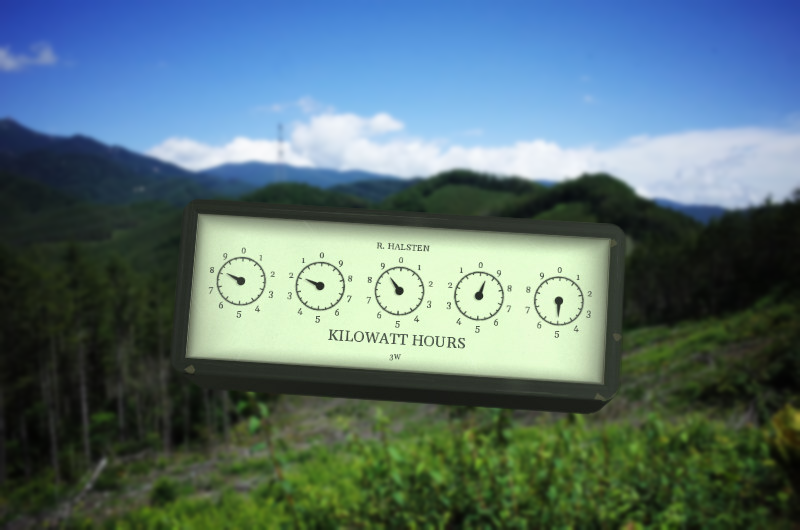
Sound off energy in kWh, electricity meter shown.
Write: 81895 kWh
